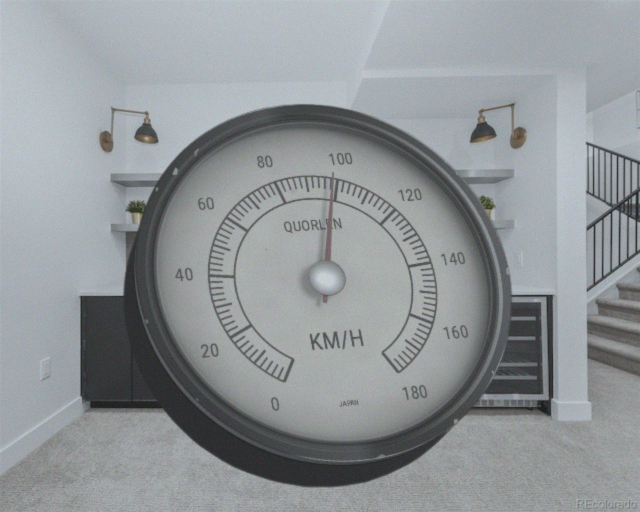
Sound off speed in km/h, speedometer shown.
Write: 98 km/h
